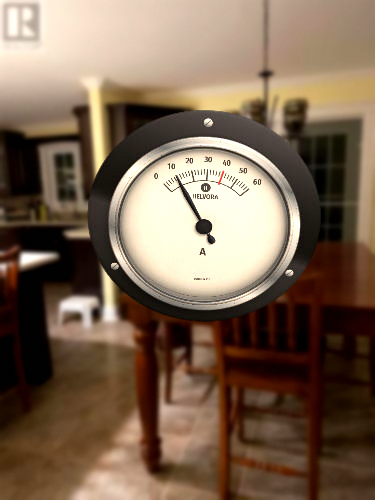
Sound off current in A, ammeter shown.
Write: 10 A
